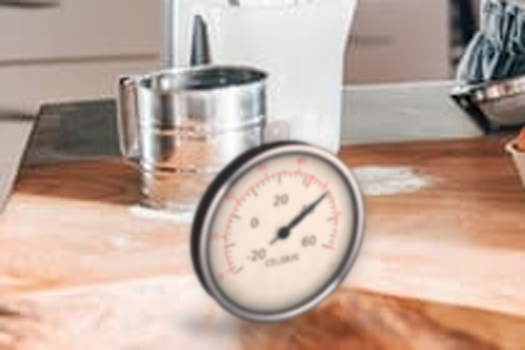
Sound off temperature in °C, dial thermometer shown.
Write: 40 °C
